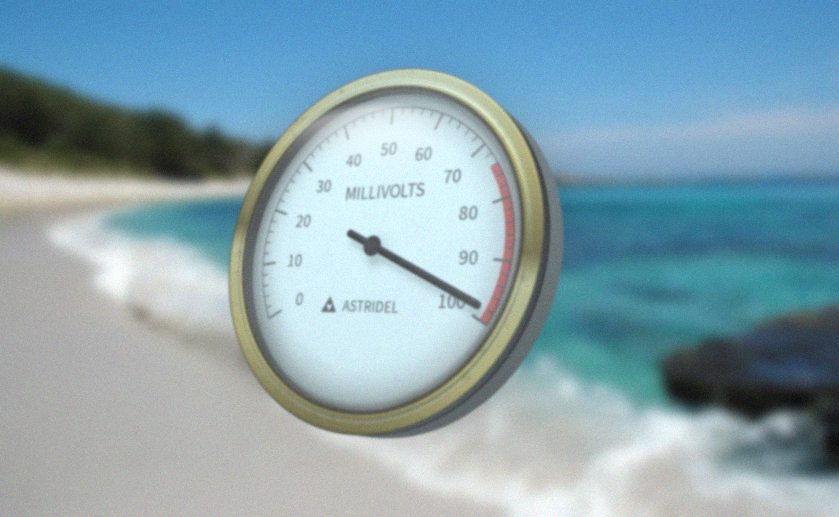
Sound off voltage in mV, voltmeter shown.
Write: 98 mV
